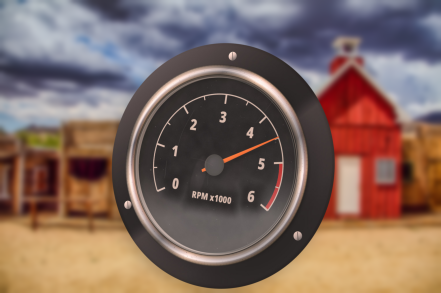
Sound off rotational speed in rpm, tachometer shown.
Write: 4500 rpm
